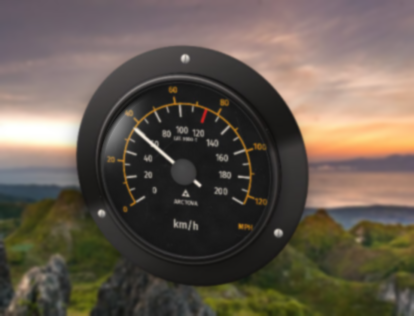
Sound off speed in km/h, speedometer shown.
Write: 60 km/h
